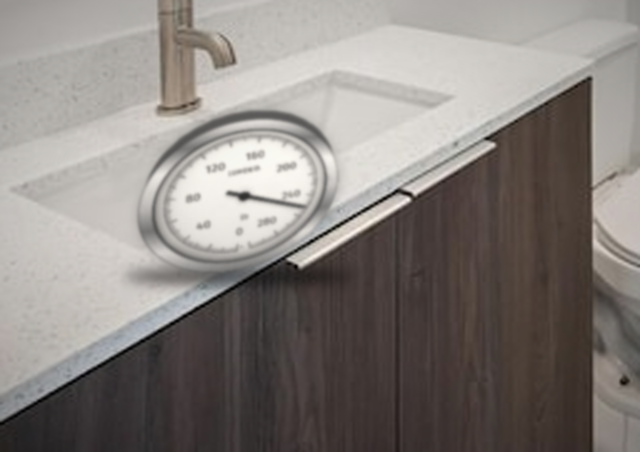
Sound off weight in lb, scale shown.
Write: 250 lb
